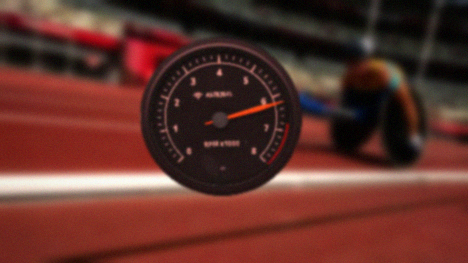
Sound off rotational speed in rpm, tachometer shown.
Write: 6200 rpm
